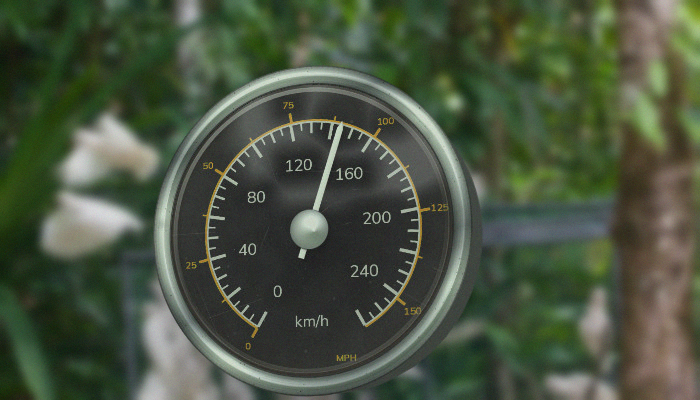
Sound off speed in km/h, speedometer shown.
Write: 145 km/h
